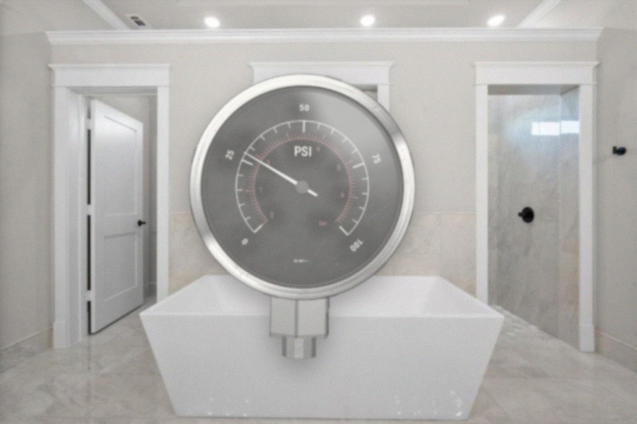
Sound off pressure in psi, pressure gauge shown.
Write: 27.5 psi
